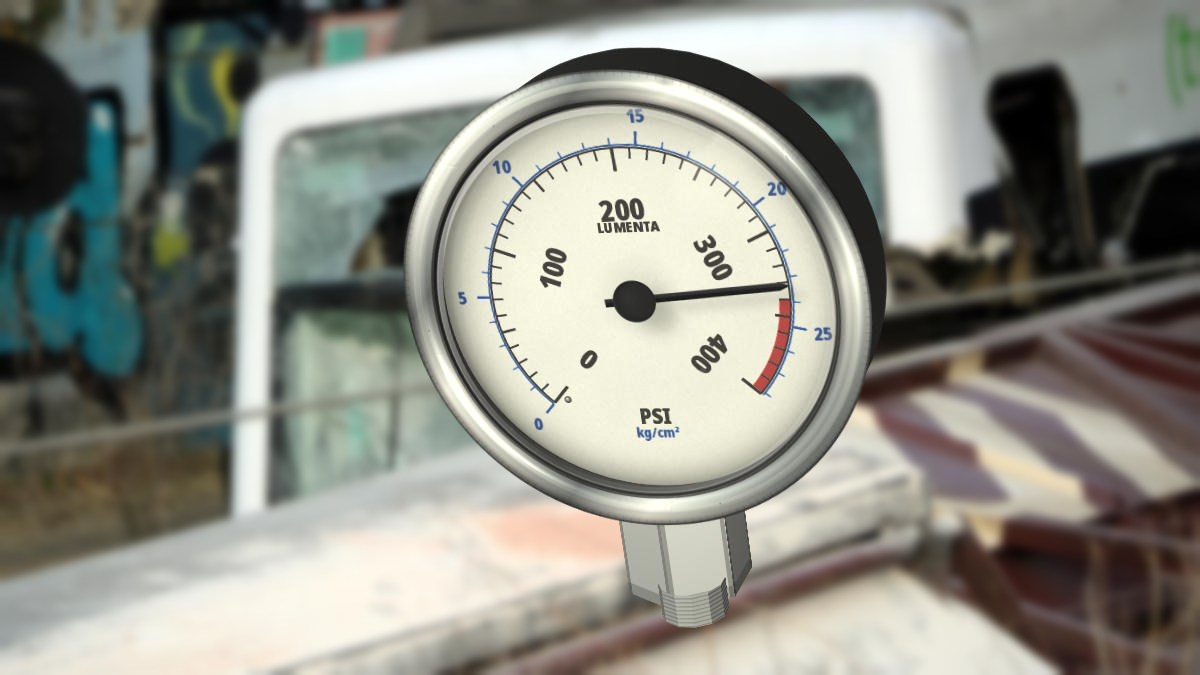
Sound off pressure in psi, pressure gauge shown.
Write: 330 psi
